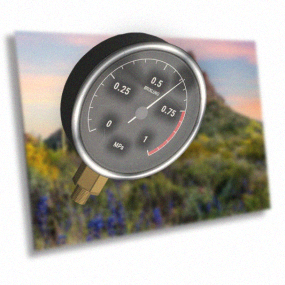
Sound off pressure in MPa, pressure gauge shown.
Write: 0.6 MPa
